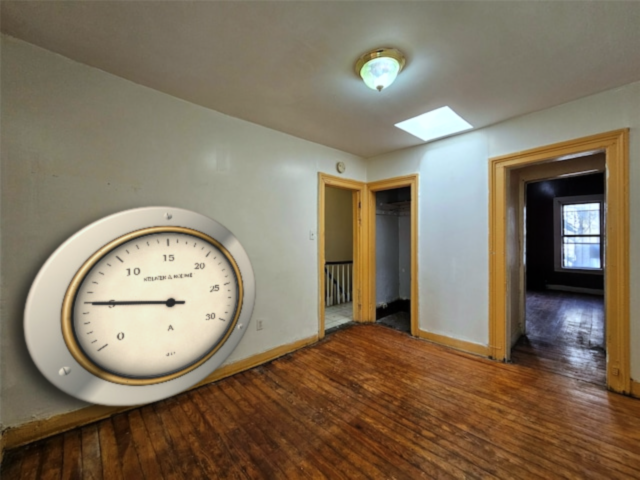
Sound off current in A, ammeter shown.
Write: 5 A
